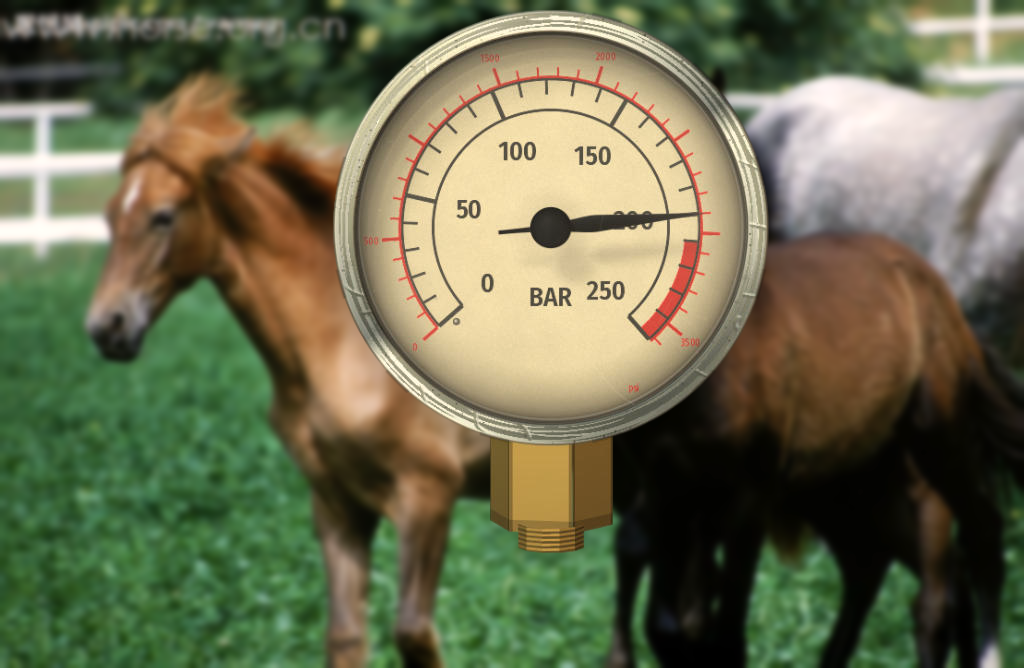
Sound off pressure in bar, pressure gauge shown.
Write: 200 bar
